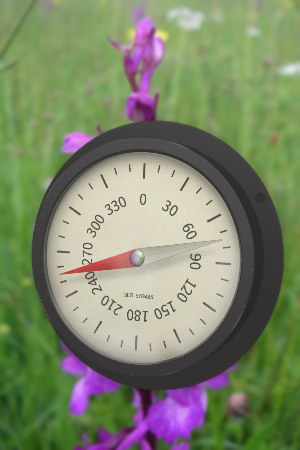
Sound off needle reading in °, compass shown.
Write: 255 °
